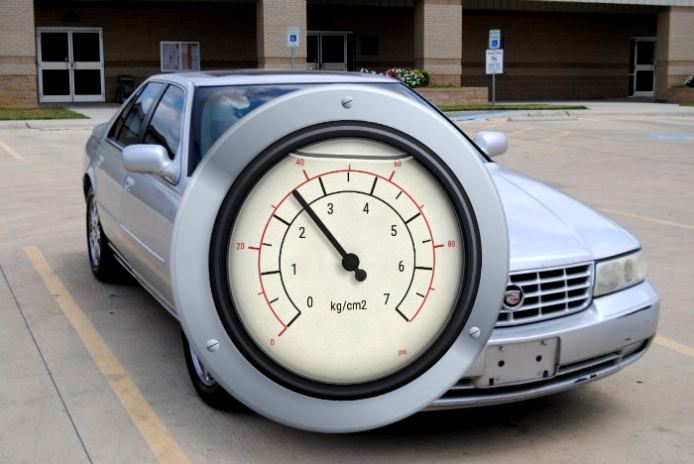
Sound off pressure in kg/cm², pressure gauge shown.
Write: 2.5 kg/cm²
